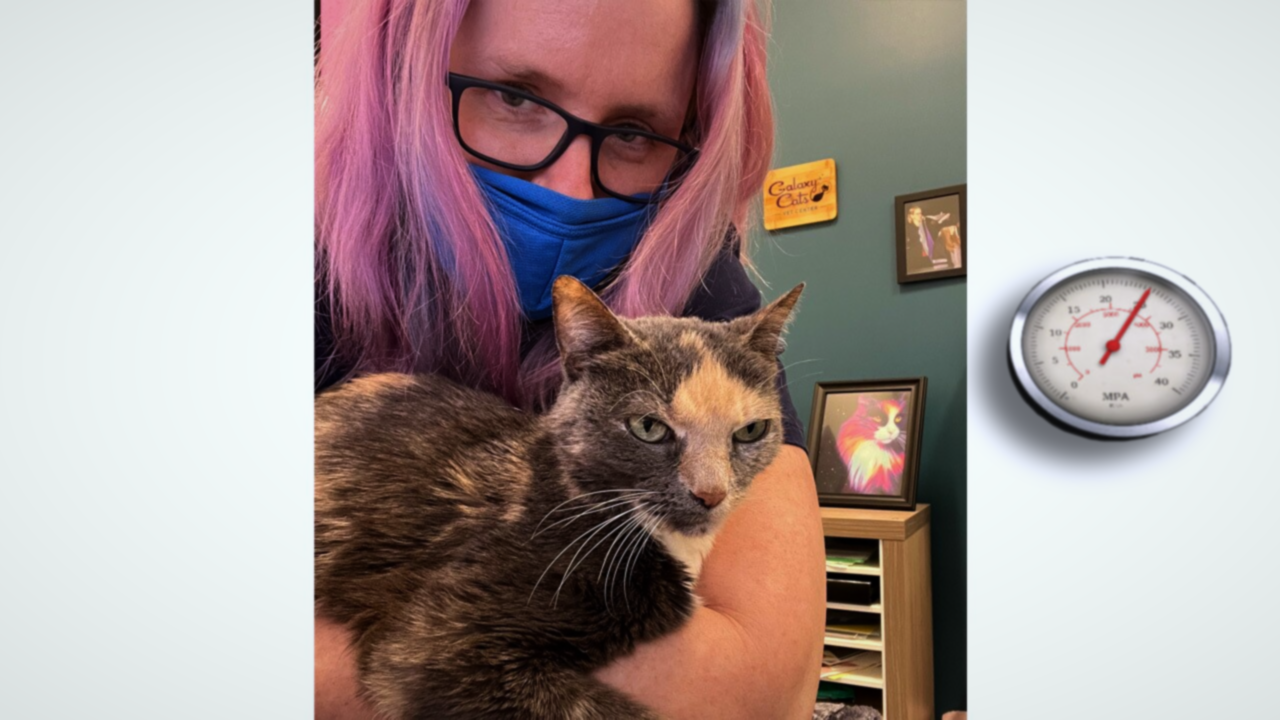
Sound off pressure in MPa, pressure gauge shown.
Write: 25 MPa
